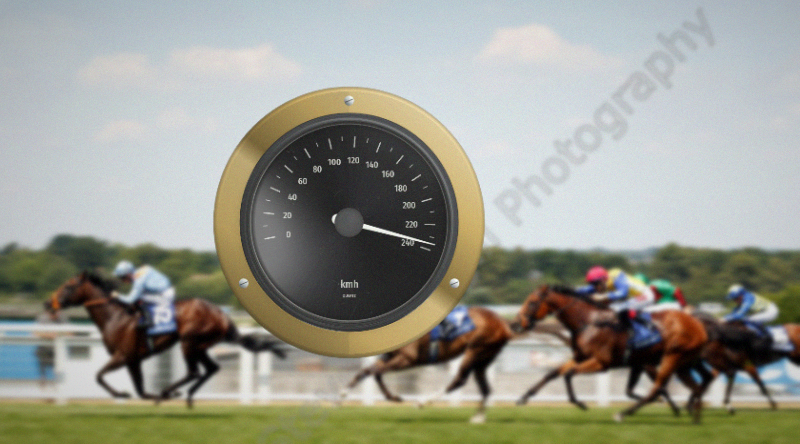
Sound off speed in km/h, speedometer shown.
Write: 235 km/h
